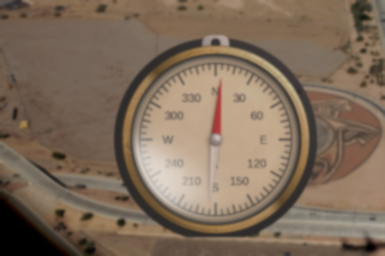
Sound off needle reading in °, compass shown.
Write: 5 °
